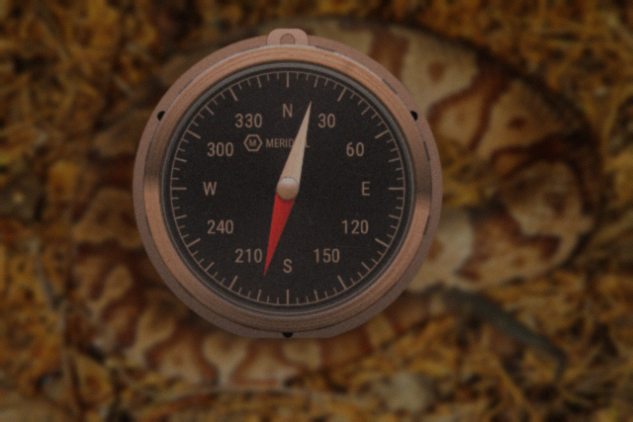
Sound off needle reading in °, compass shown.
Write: 195 °
